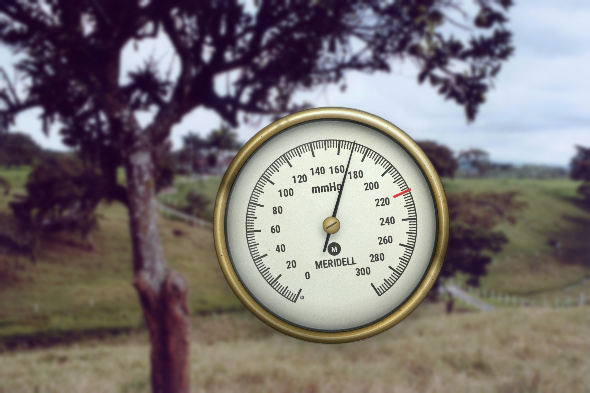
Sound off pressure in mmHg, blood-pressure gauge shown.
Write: 170 mmHg
